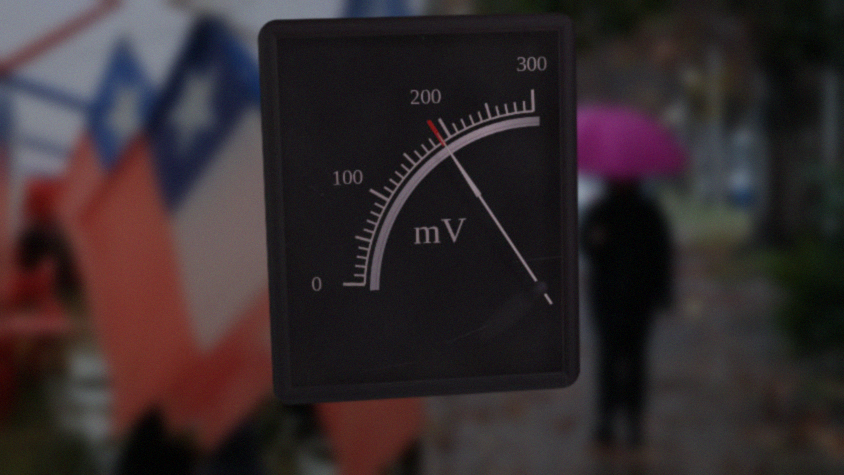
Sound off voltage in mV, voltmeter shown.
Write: 190 mV
